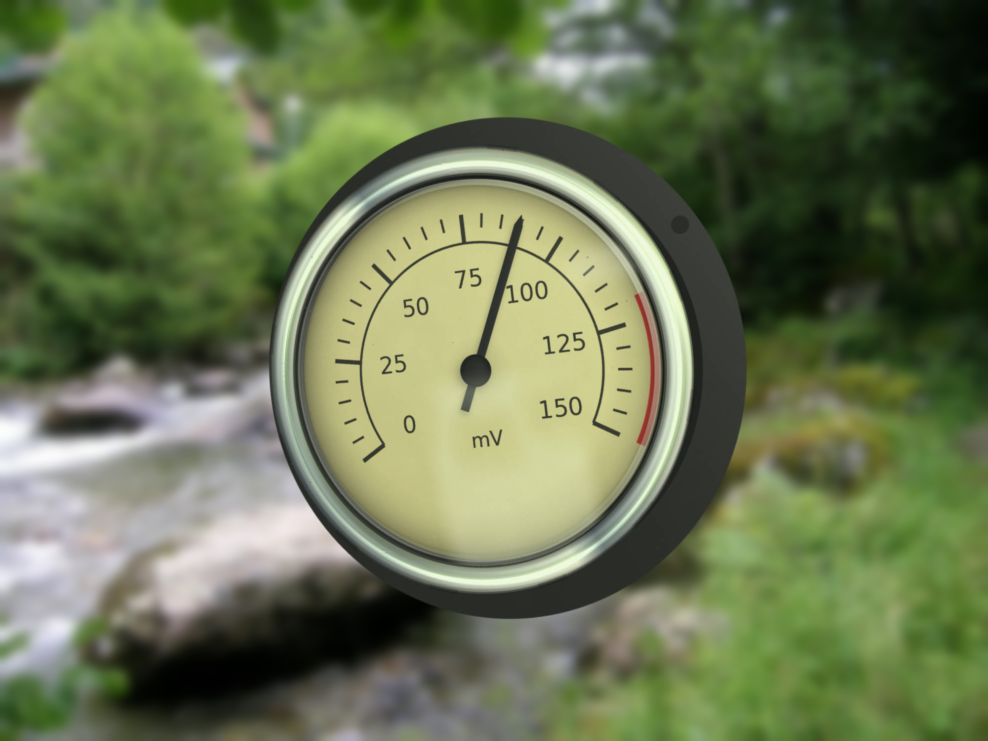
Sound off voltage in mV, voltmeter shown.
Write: 90 mV
